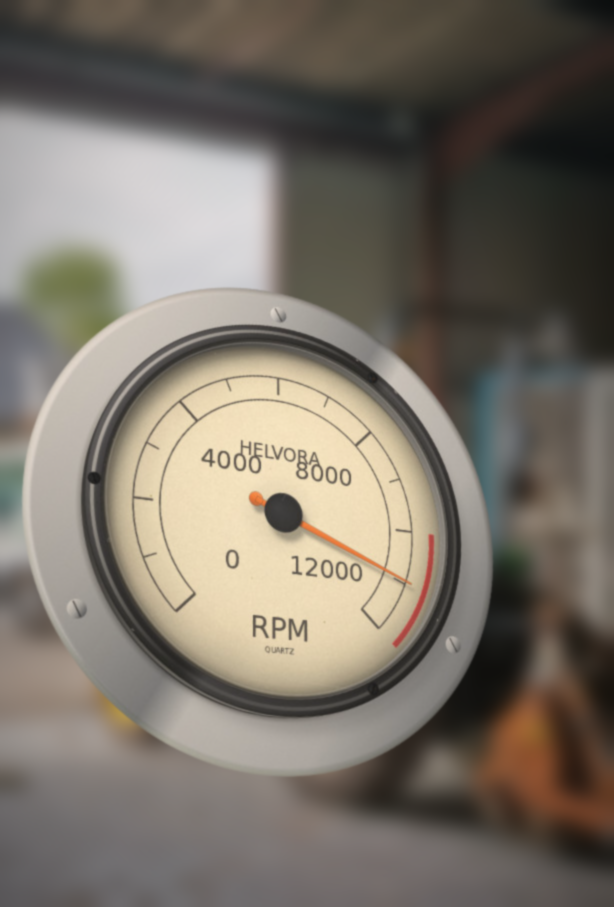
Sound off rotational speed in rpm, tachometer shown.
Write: 11000 rpm
